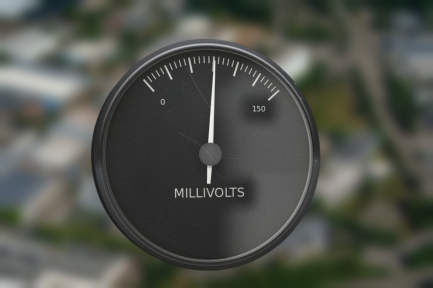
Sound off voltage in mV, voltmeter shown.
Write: 75 mV
